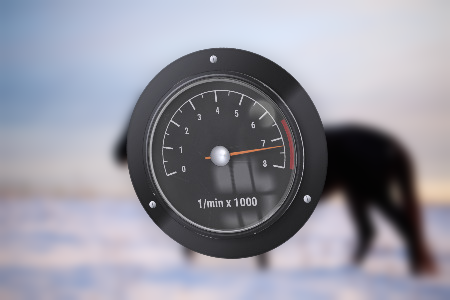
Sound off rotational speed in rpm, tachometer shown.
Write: 7250 rpm
